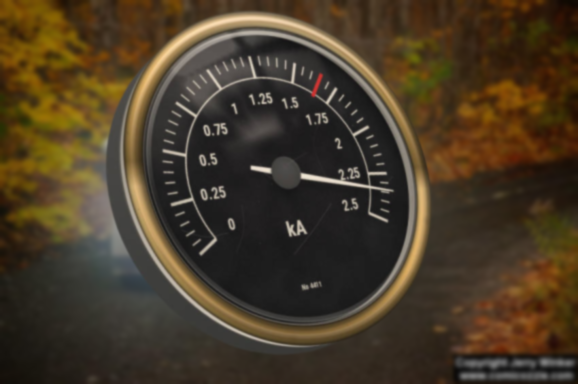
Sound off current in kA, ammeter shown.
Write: 2.35 kA
